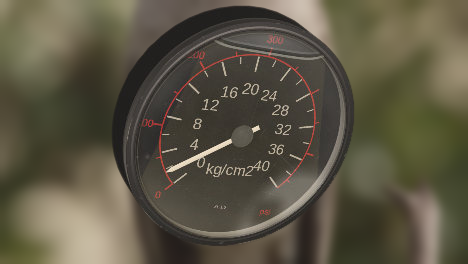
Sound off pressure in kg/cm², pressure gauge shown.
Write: 2 kg/cm²
